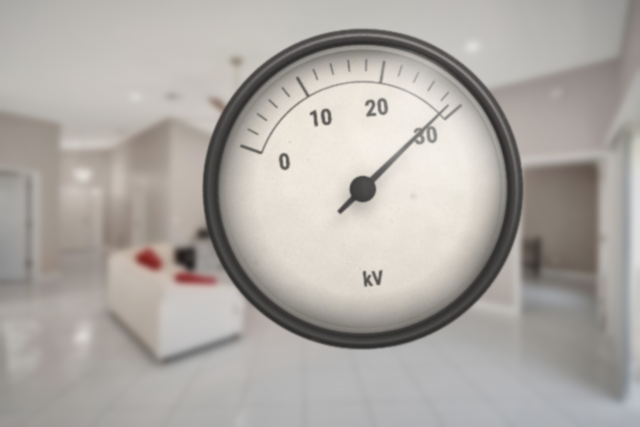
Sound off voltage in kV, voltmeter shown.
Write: 29 kV
